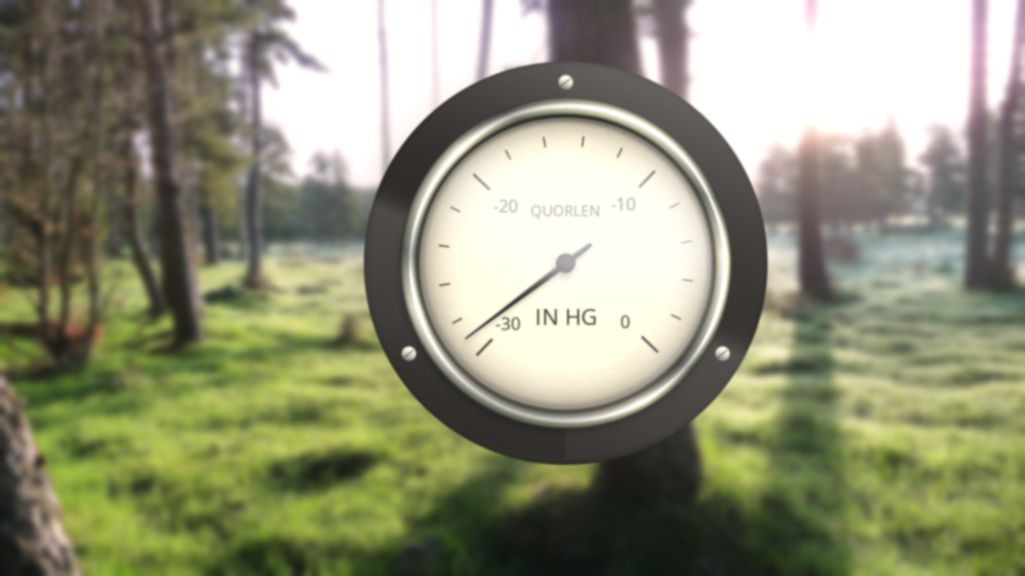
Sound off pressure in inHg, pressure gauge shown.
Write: -29 inHg
